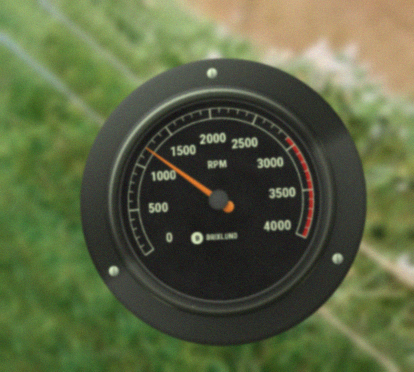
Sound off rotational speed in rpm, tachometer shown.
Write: 1200 rpm
